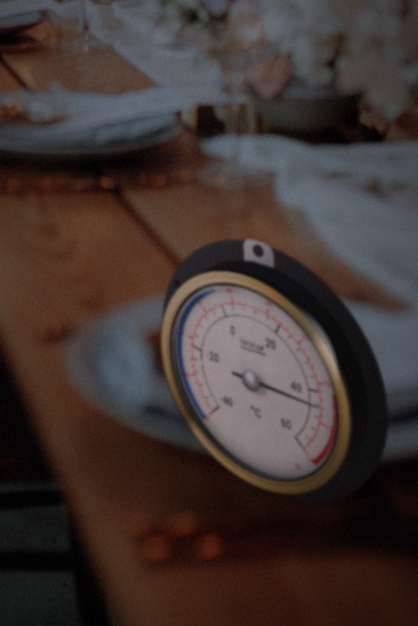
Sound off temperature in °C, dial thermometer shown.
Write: 44 °C
